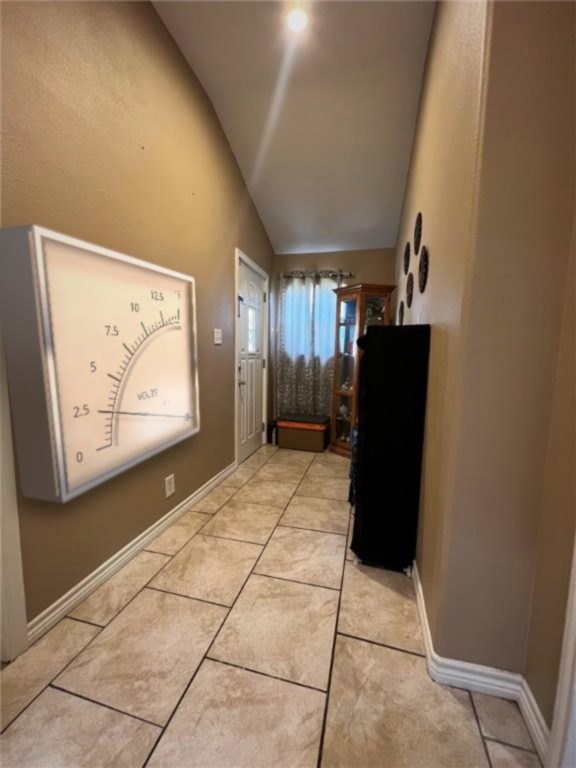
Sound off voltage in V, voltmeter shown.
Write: 2.5 V
